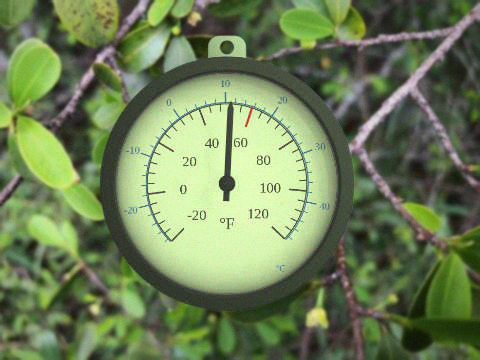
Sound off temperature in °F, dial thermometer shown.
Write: 52 °F
